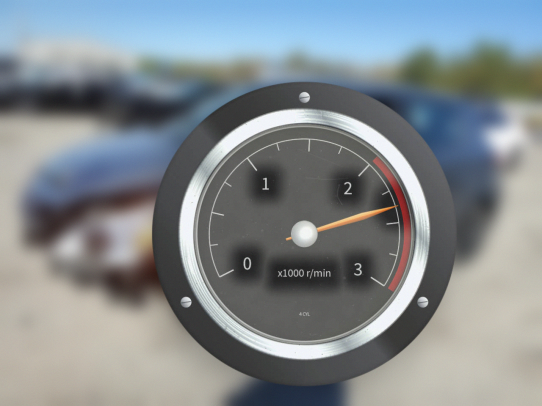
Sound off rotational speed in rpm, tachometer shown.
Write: 2375 rpm
